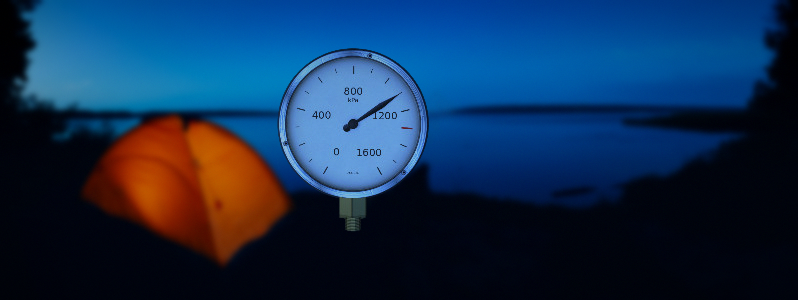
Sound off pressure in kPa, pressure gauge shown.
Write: 1100 kPa
